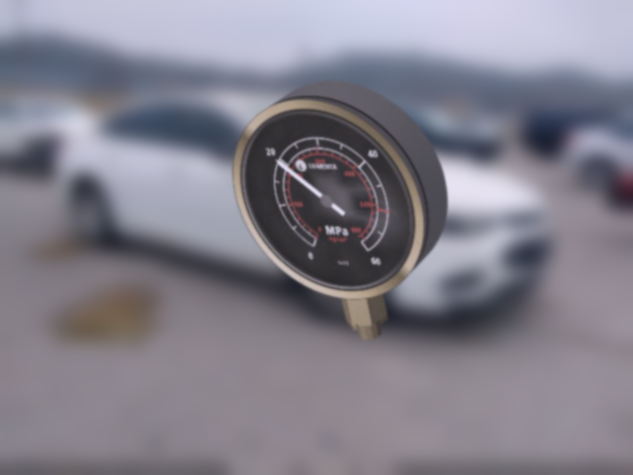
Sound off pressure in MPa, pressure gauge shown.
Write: 20 MPa
